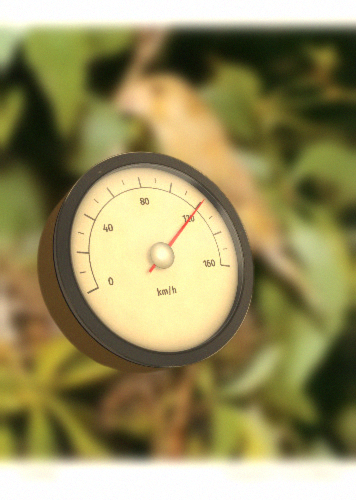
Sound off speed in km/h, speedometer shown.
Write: 120 km/h
